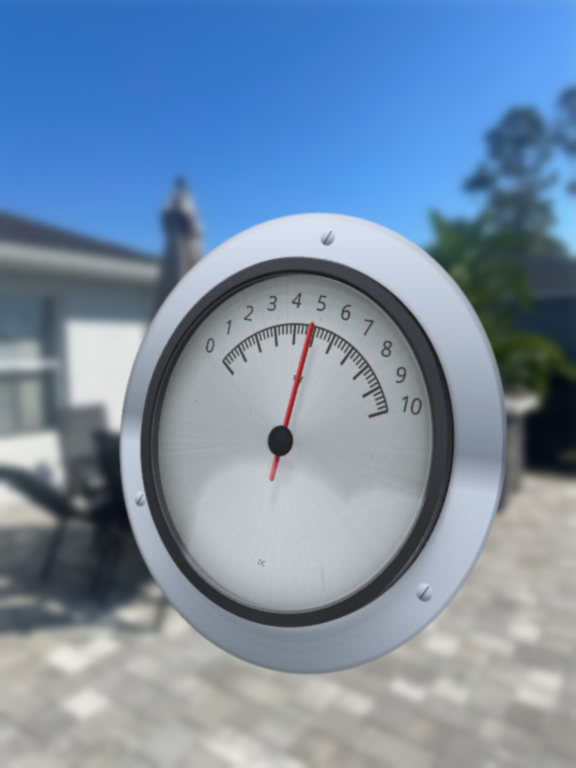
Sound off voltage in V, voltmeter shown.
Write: 5 V
